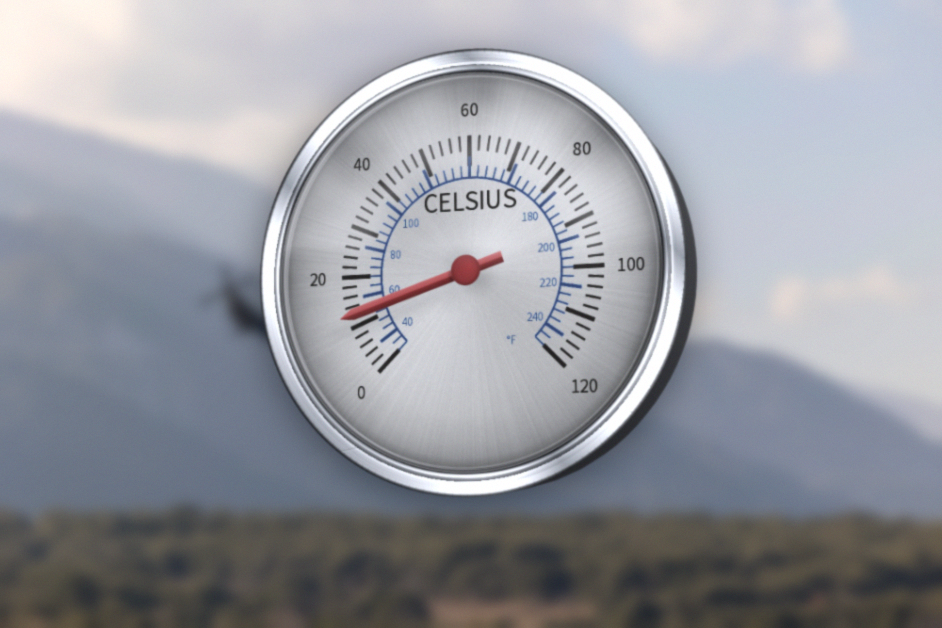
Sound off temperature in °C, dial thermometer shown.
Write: 12 °C
